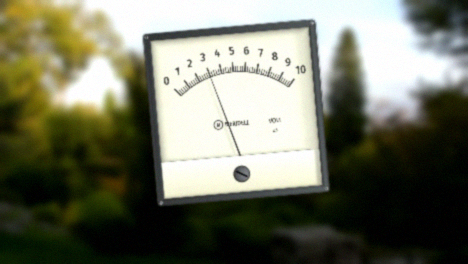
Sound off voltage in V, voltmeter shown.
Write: 3 V
